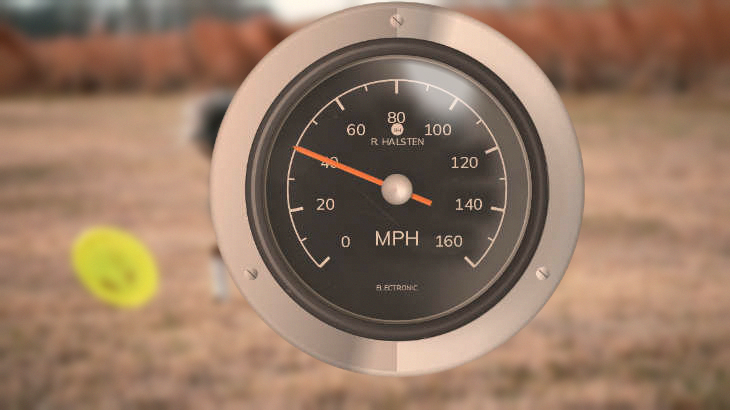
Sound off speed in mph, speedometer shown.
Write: 40 mph
